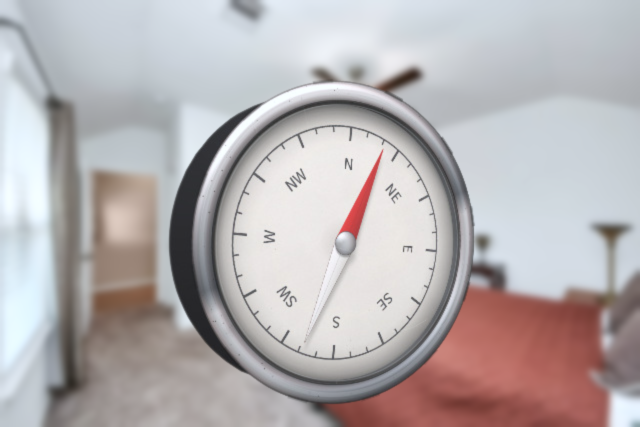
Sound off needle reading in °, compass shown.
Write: 20 °
